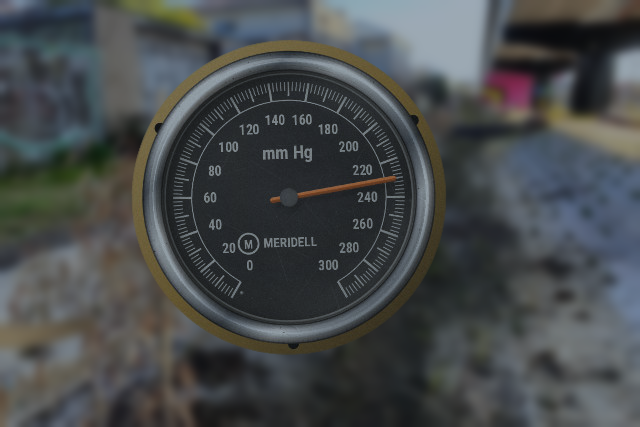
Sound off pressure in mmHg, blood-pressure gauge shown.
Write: 230 mmHg
